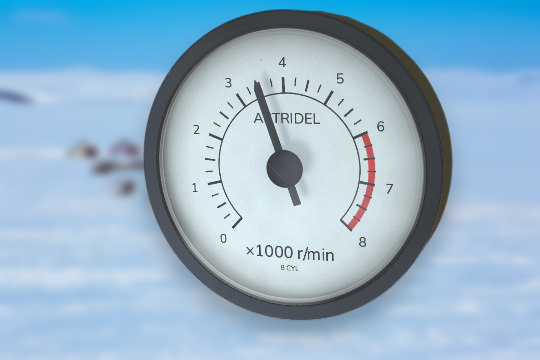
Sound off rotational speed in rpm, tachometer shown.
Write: 3500 rpm
